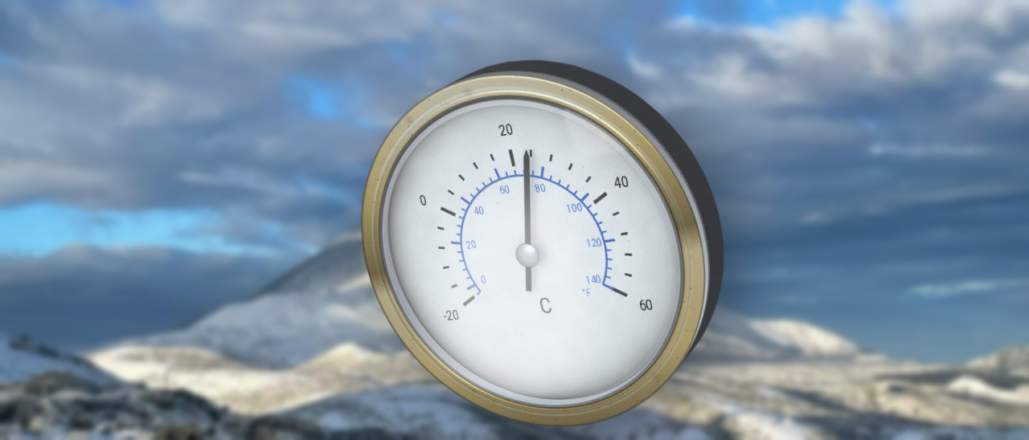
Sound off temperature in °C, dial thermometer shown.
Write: 24 °C
